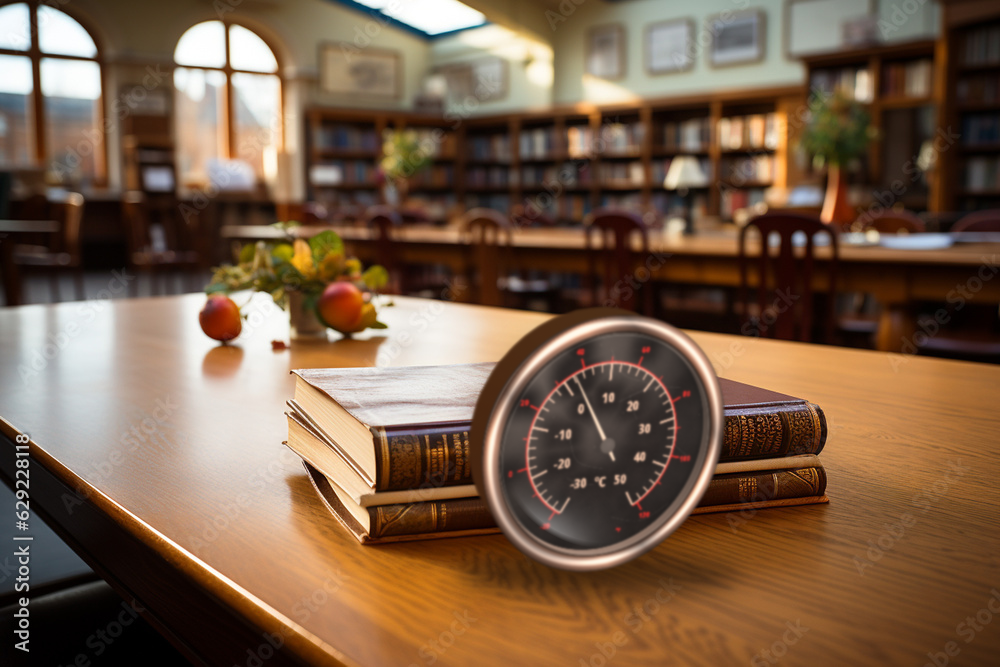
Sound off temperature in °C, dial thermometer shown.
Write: 2 °C
